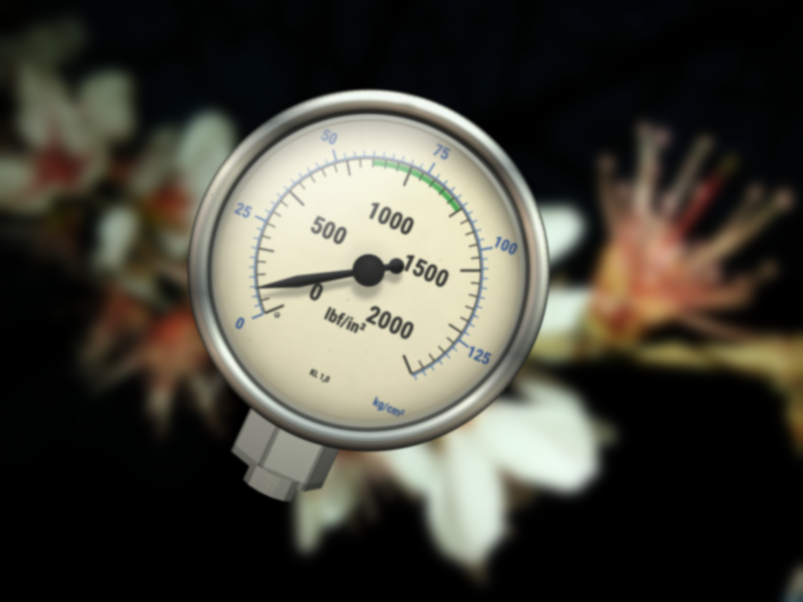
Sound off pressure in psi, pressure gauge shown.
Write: 100 psi
